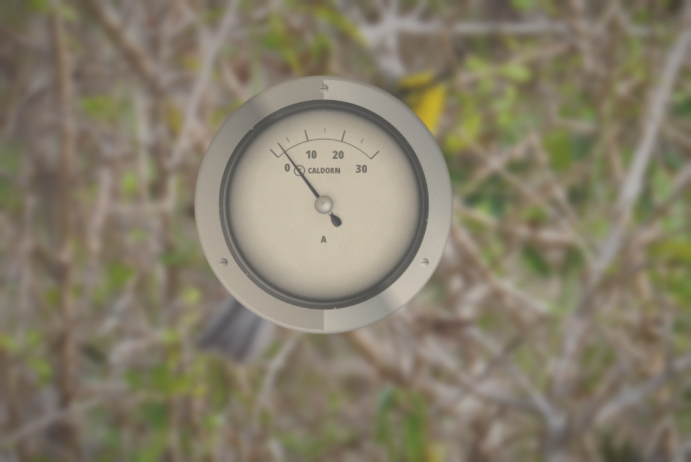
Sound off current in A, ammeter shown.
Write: 2.5 A
